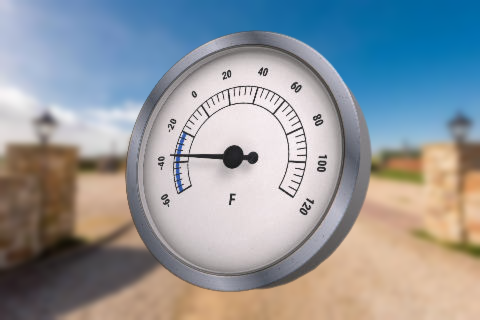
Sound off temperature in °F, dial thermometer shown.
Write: -36 °F
